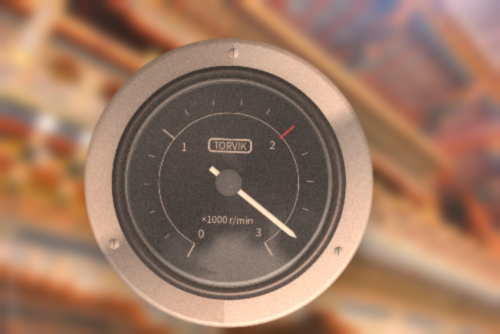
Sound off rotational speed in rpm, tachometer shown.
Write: 2800 rpm
